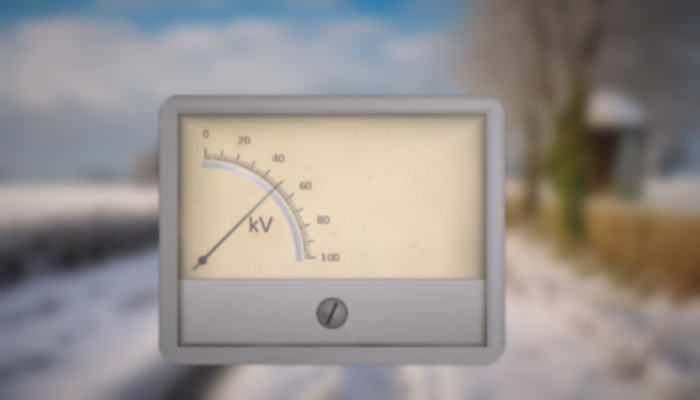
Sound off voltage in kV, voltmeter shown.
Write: 50 kV
